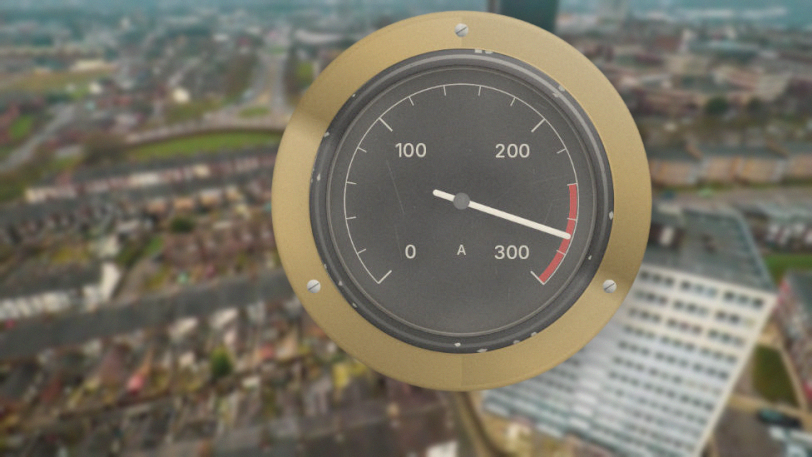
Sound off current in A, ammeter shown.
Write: 270 A
